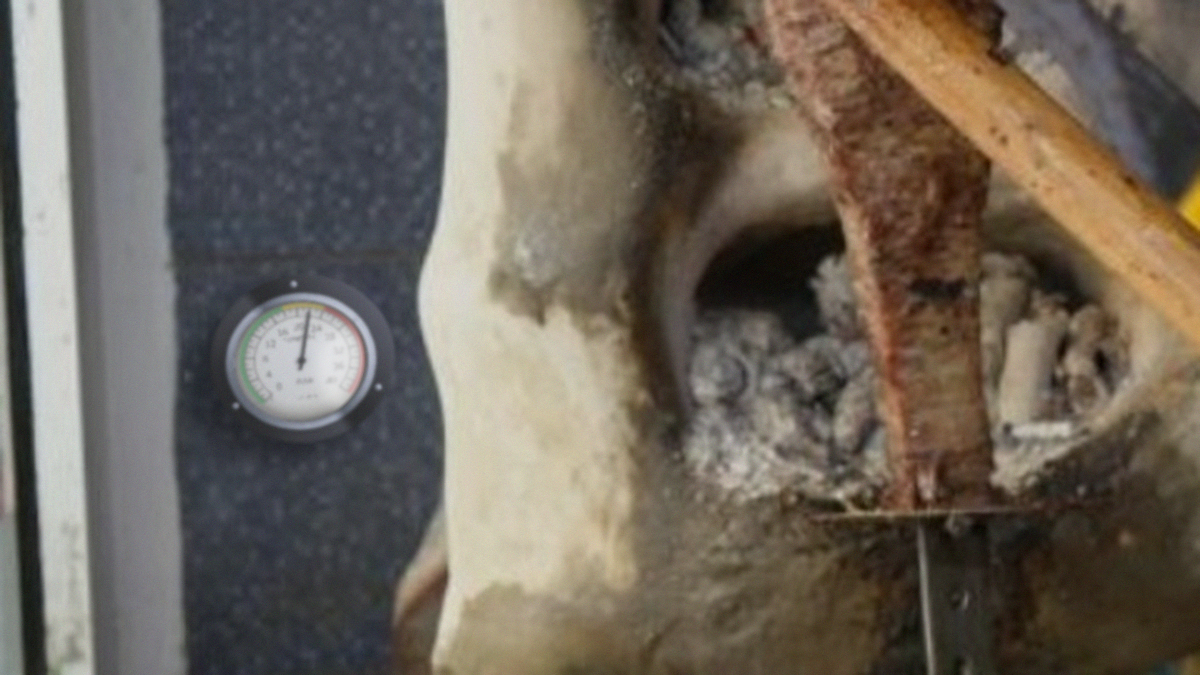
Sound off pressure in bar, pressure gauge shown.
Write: 22 bar
